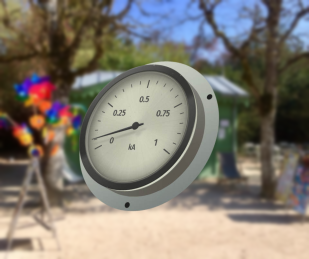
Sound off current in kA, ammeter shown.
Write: 0.05 kA
